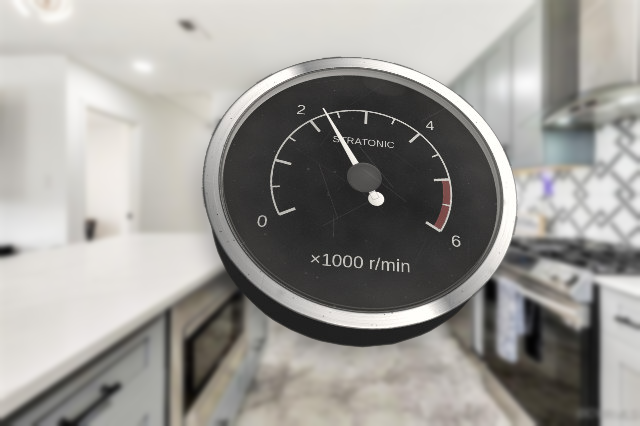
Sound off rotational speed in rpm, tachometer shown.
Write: 2250 rpm
